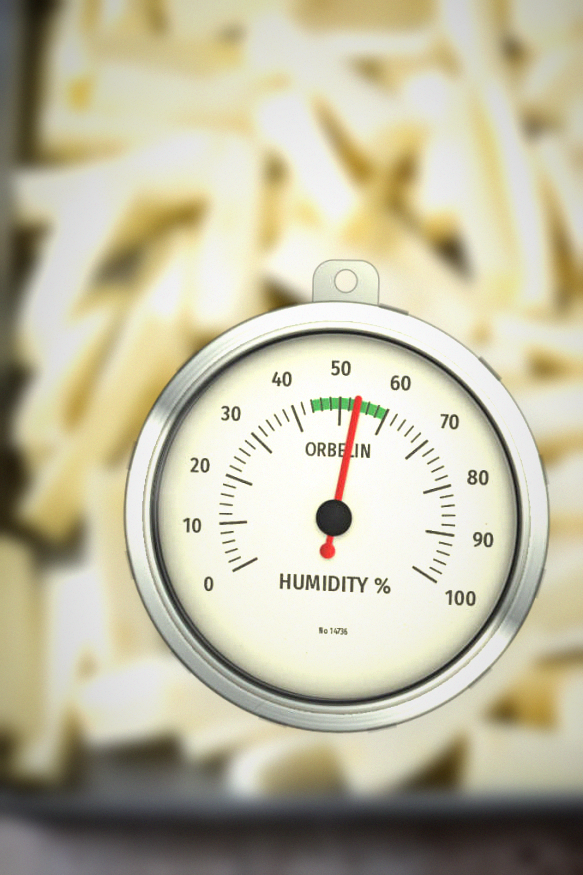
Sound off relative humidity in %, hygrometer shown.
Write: 54 %
